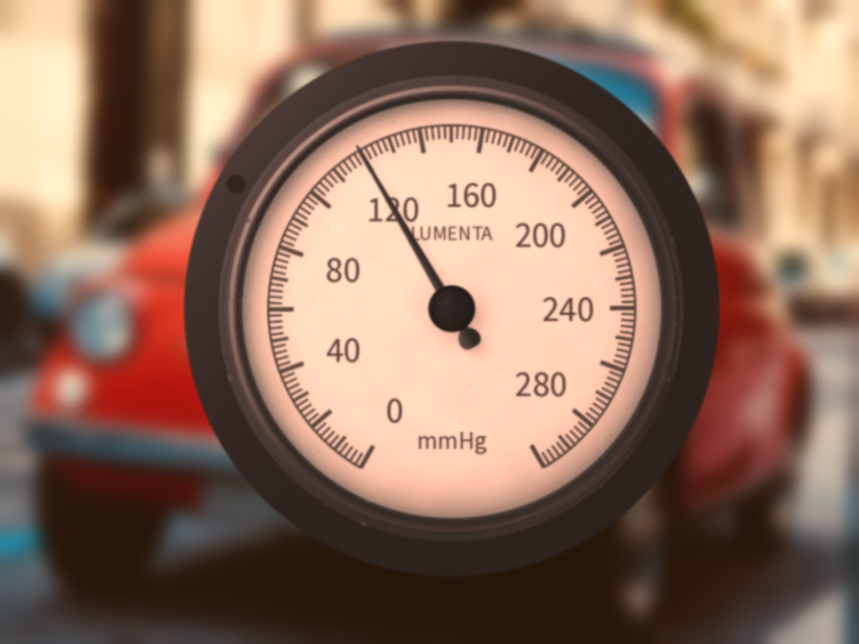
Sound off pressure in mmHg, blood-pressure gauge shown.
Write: 120 mmHg
